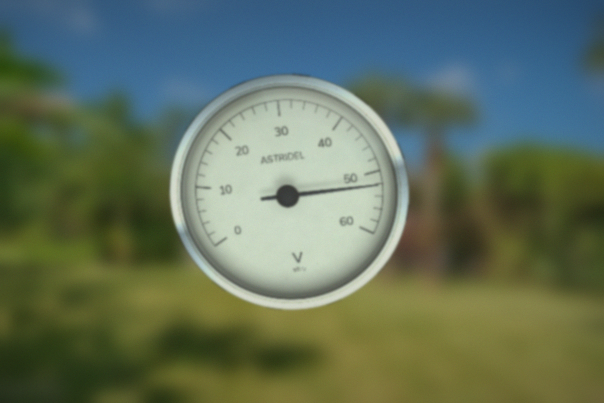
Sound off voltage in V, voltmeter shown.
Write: 52 V
